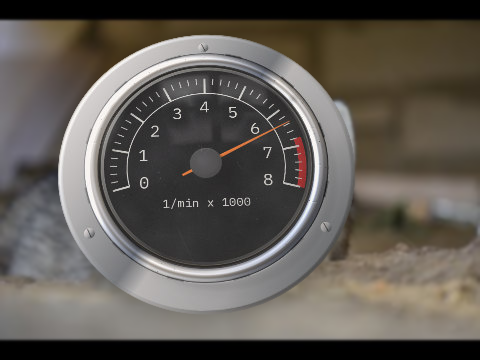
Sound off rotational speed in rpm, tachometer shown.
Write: 6400 rpm
